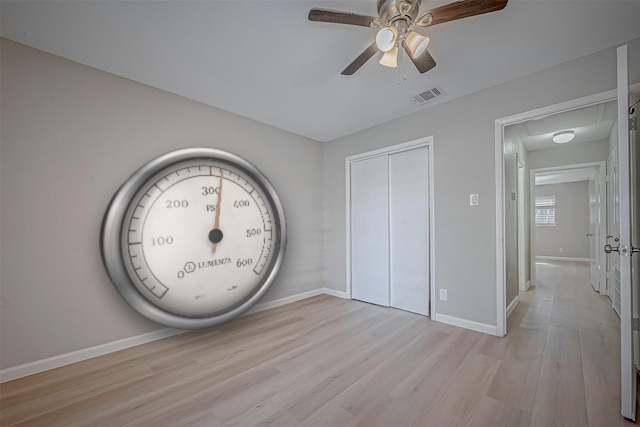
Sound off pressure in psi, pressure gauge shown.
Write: 320 psi
